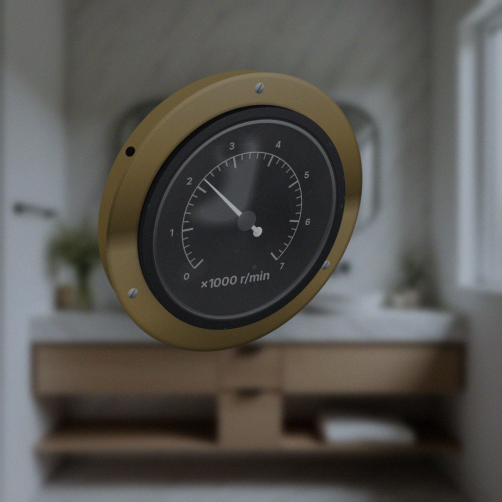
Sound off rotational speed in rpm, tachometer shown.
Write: 2200 rpm
